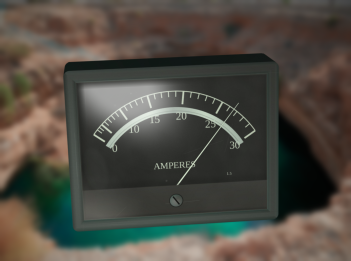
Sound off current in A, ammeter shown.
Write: 26.5 A
